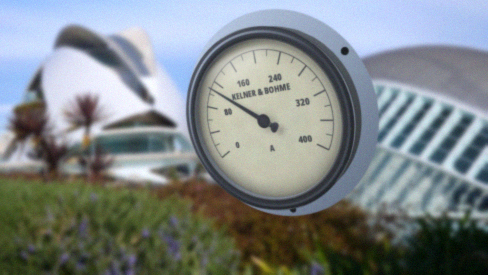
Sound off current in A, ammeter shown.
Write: 110 A
